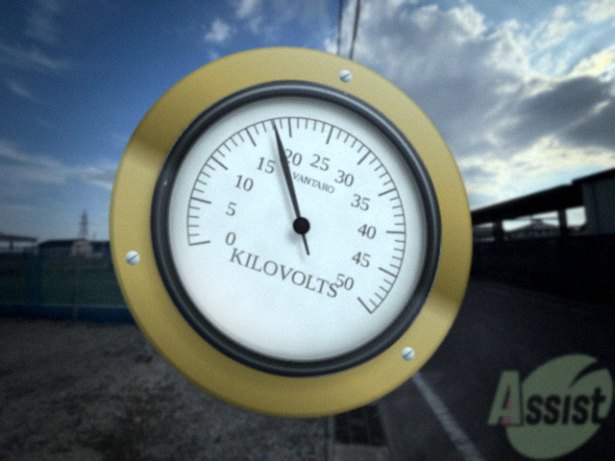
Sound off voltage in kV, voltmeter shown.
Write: 18 kV
